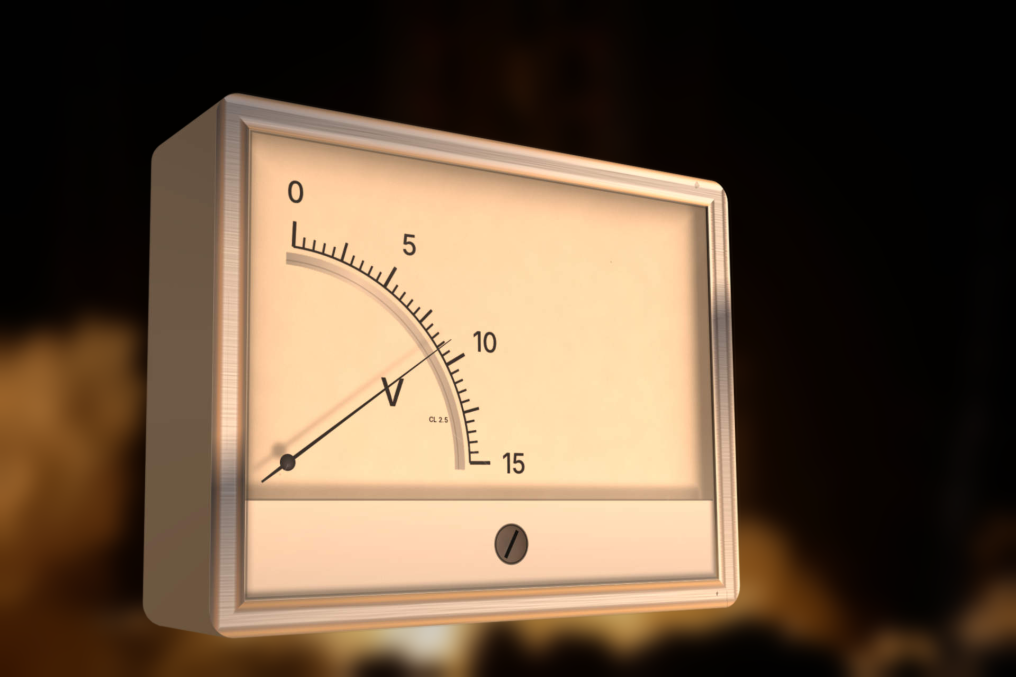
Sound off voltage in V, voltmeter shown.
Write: 9 V
